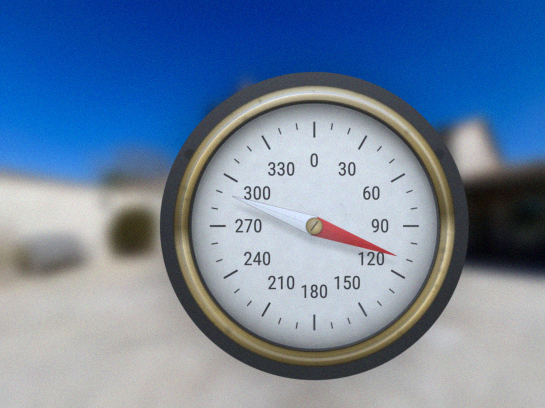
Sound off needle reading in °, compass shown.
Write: 110 °
